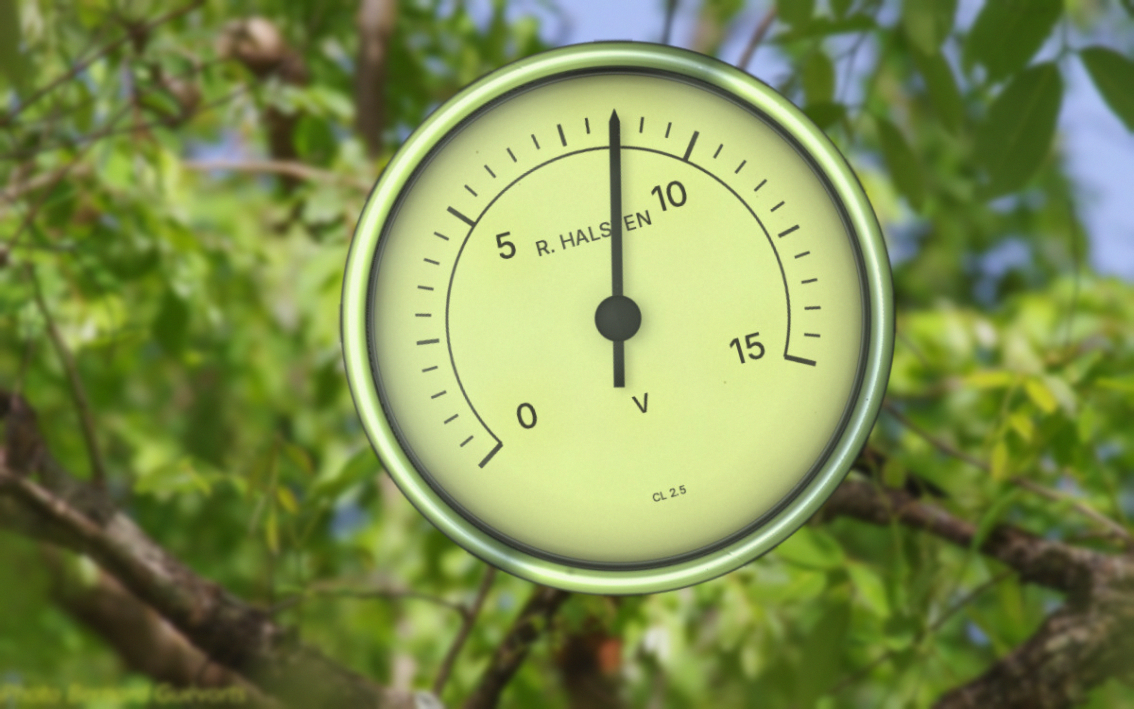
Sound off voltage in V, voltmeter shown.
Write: 8.5 V
